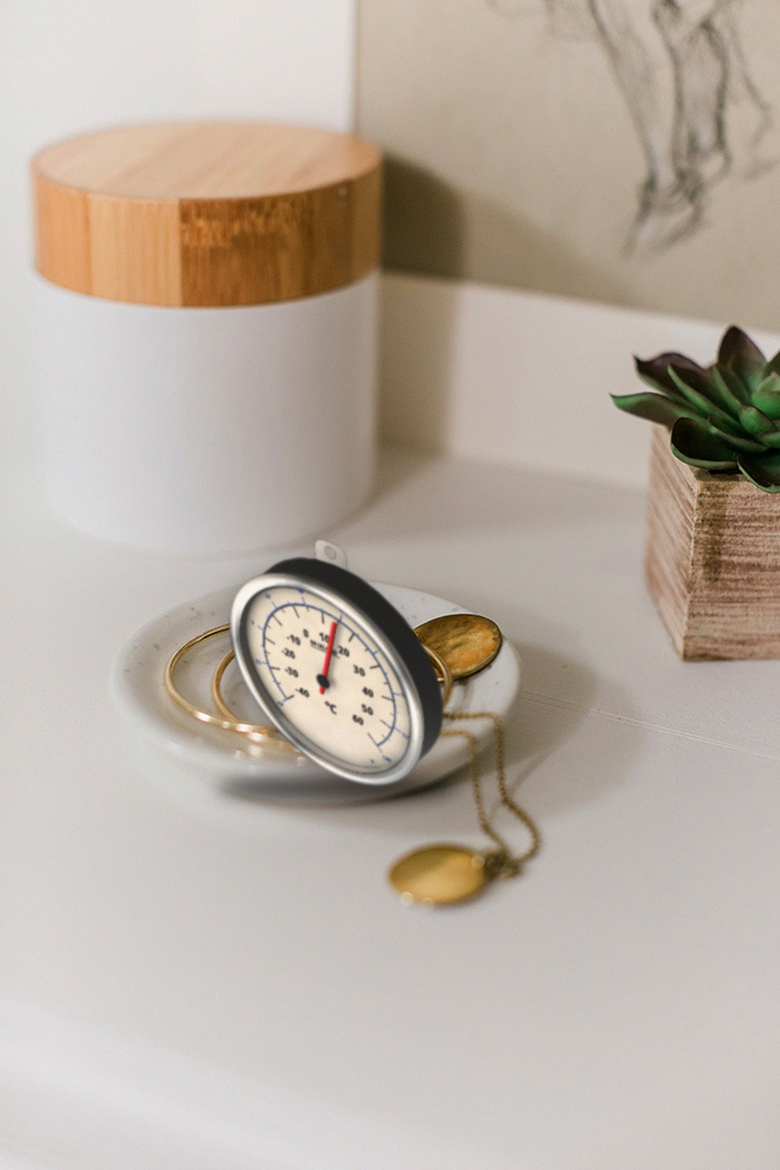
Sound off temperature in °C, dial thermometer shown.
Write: 15 °C
